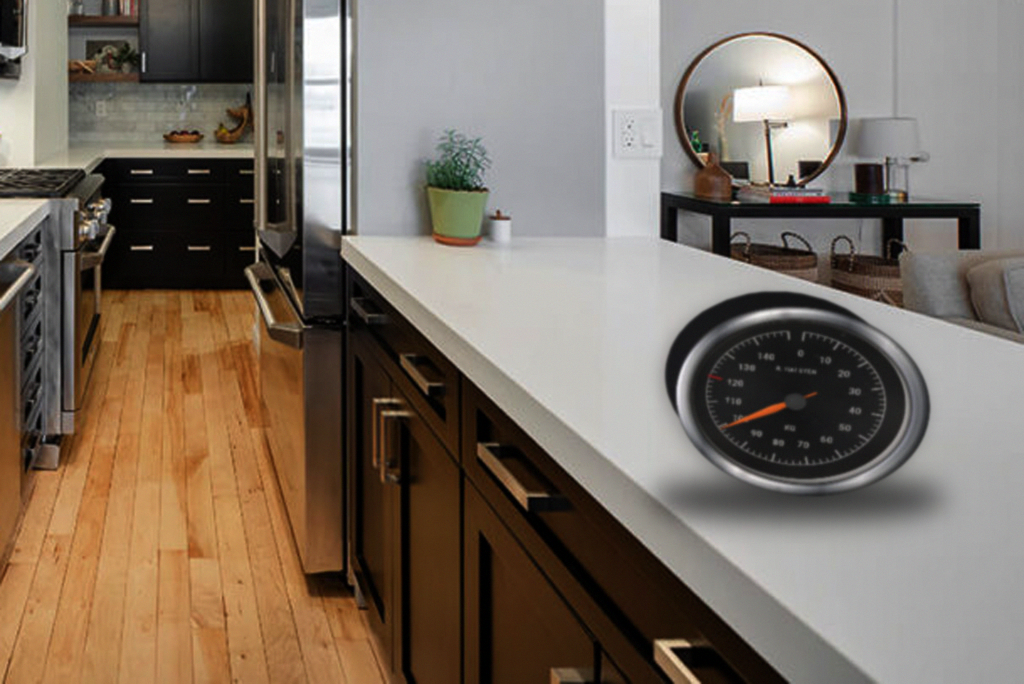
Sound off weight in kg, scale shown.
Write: 100 kg
